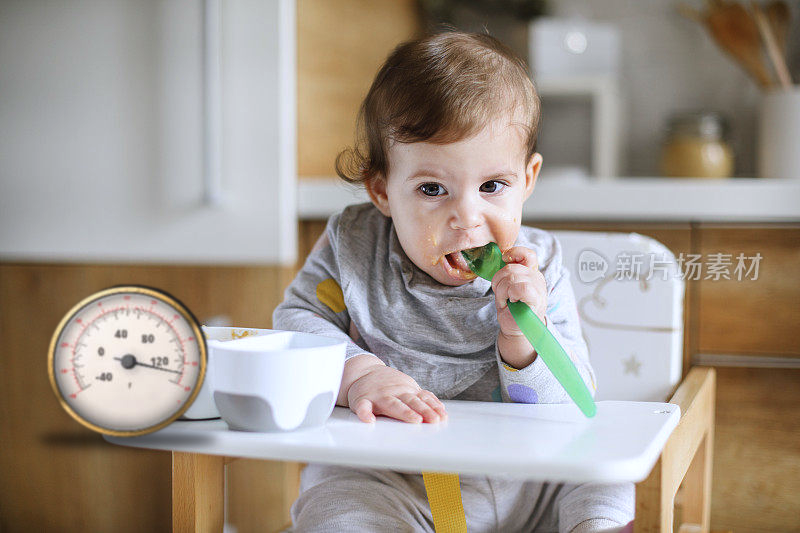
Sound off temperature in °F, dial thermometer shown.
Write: 130 °F
